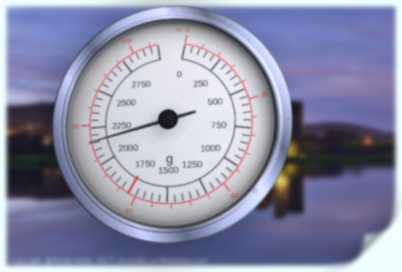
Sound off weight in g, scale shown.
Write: 2150 g
